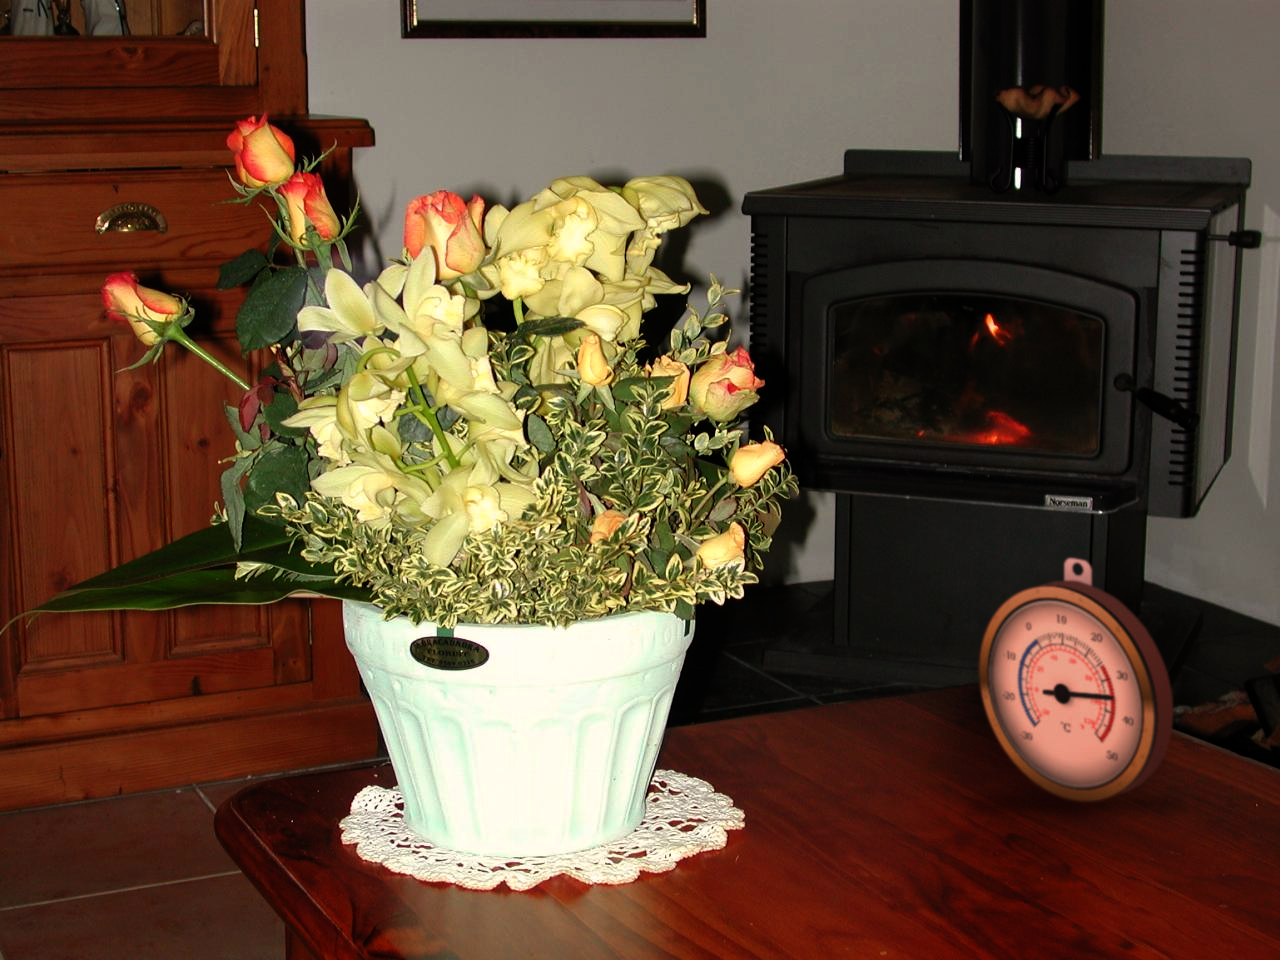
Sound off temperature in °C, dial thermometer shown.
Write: 35 °C
